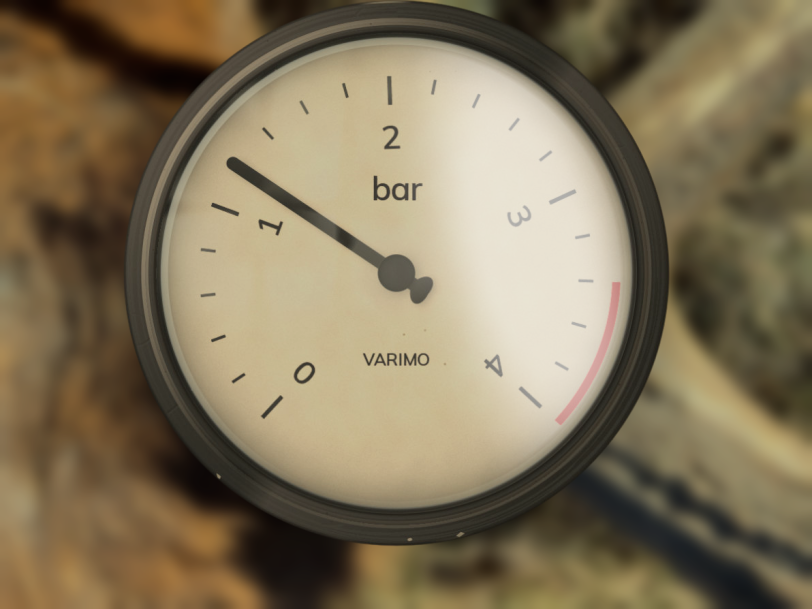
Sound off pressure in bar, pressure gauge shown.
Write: 1.2 bar
